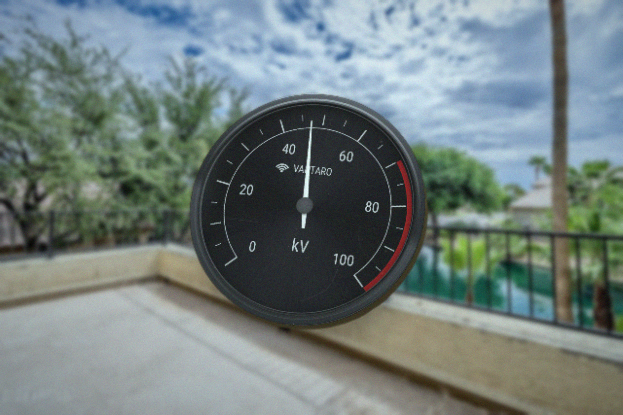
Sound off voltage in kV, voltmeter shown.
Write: 47.5 kV
